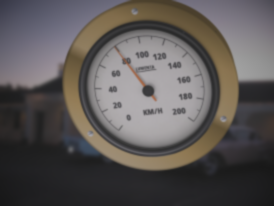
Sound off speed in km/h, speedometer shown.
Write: 80 km/h
